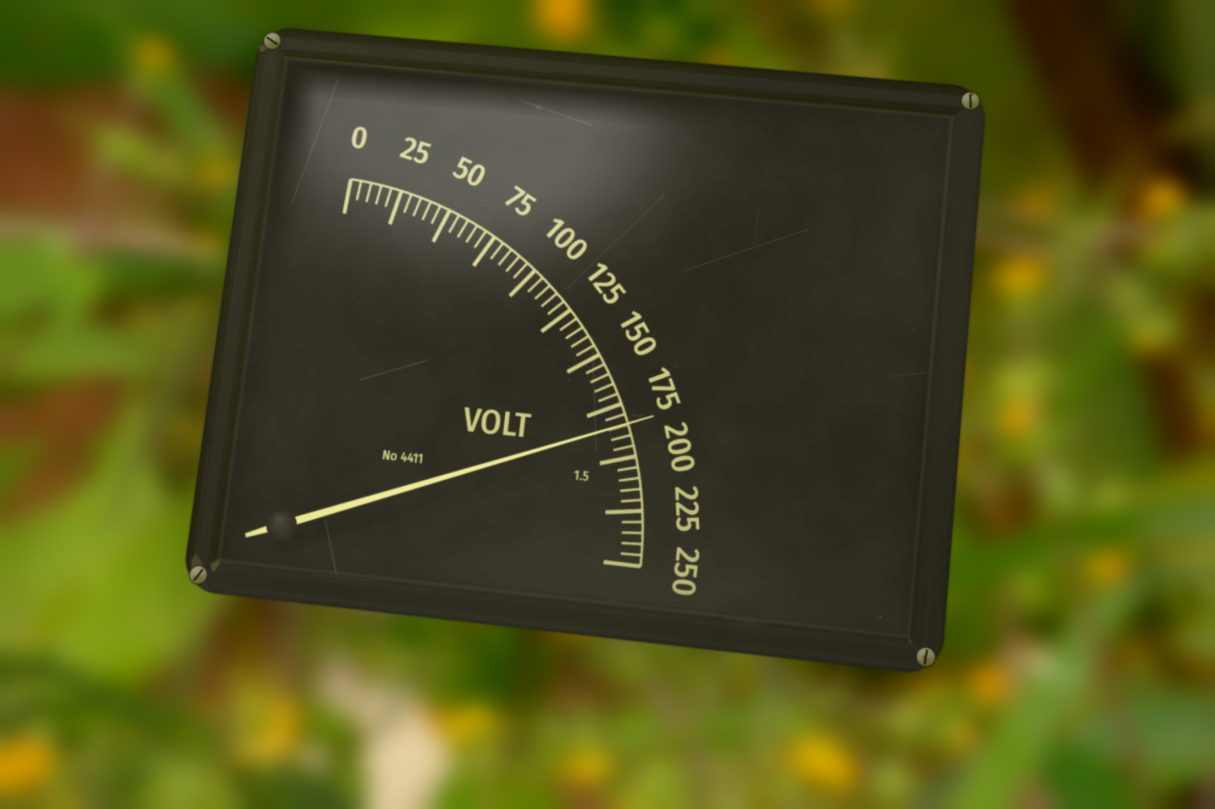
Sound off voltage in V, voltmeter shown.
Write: 185 V
